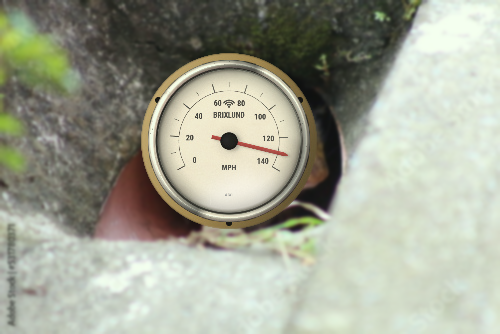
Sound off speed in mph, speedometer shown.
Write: 130 mph
